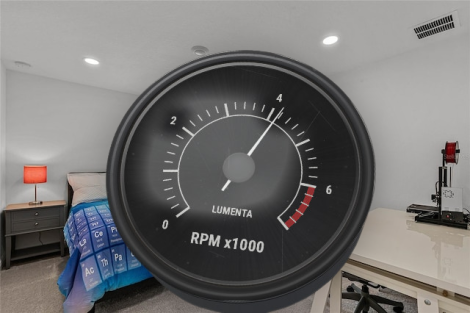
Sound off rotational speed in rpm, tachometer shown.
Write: 4200 rpm
